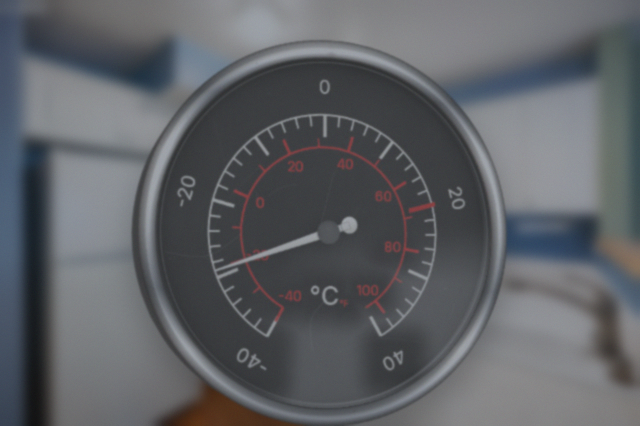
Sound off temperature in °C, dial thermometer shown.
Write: -29 °C
